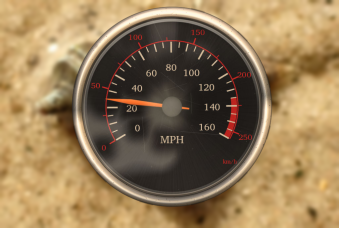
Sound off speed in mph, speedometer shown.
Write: 25 mph
